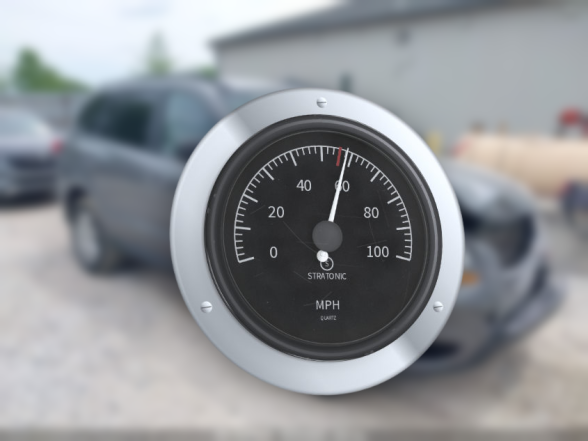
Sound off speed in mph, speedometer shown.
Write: 58 mph
